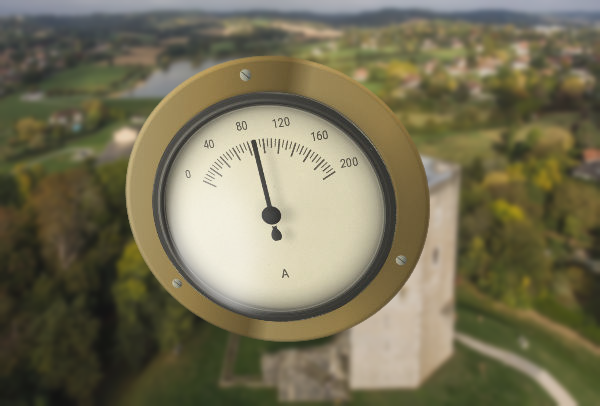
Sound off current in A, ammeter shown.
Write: 90 A
